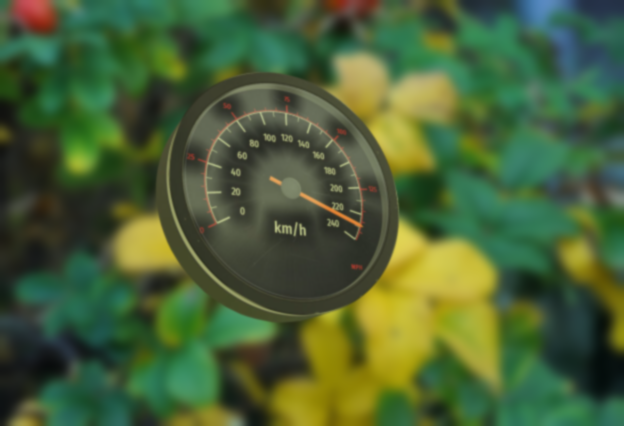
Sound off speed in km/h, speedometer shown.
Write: 230 km/h
